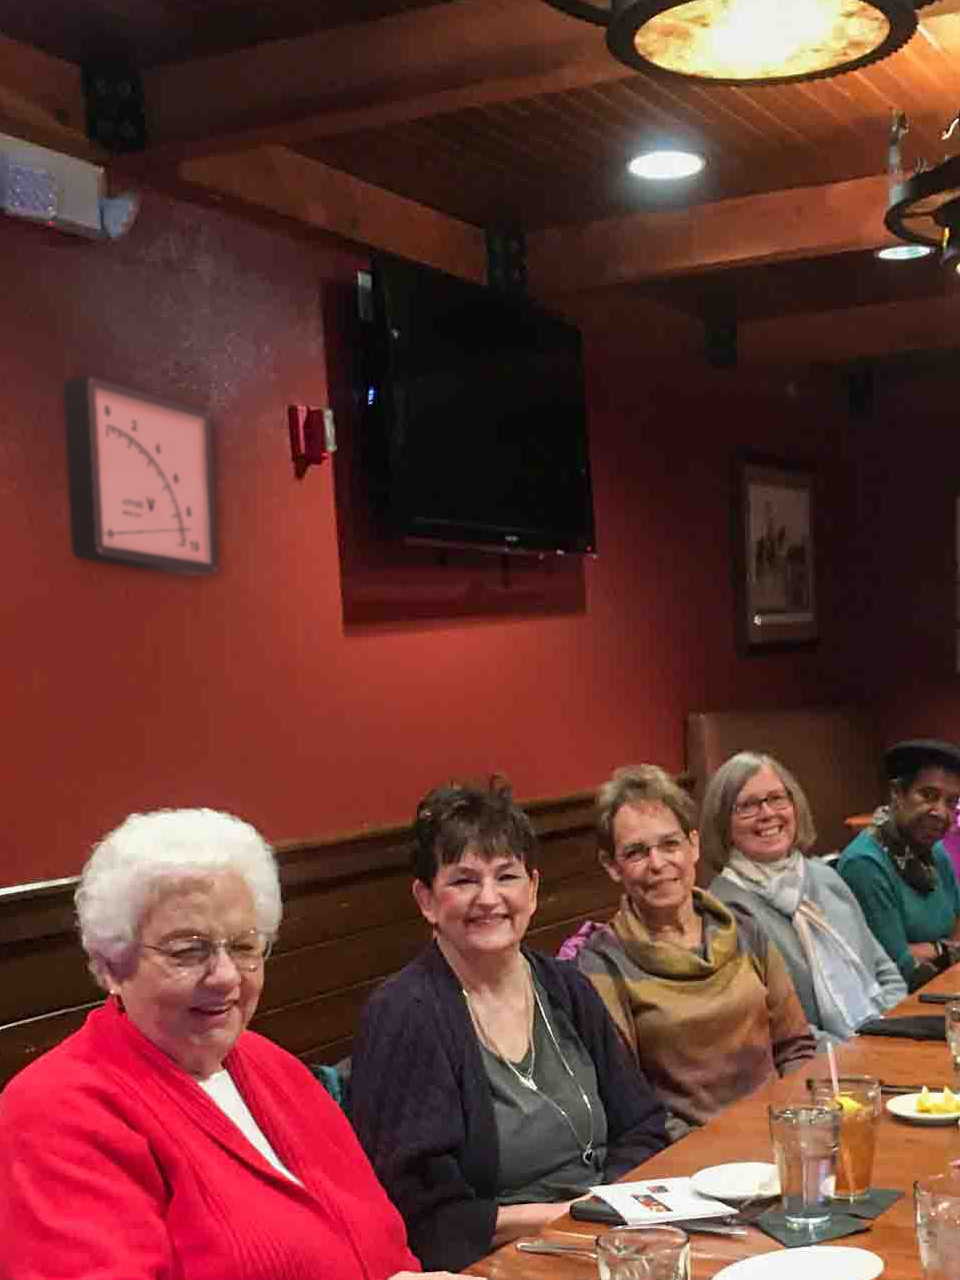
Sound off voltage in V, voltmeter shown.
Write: 9 V
